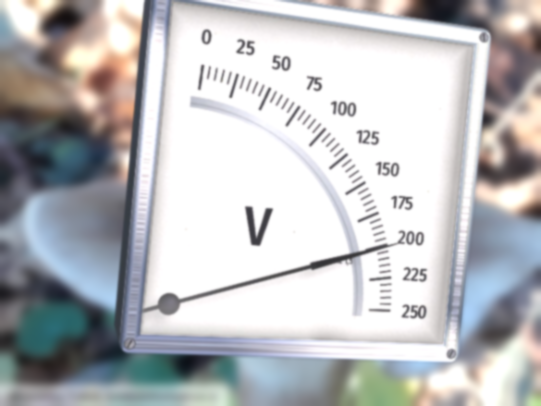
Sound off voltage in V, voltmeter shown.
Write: 200 V
